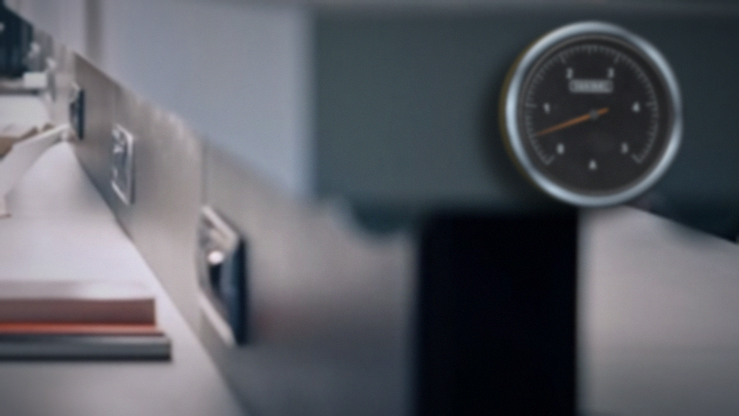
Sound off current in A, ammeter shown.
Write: 0.5 A
